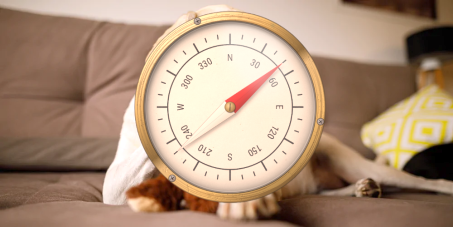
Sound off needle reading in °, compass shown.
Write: 50 °
